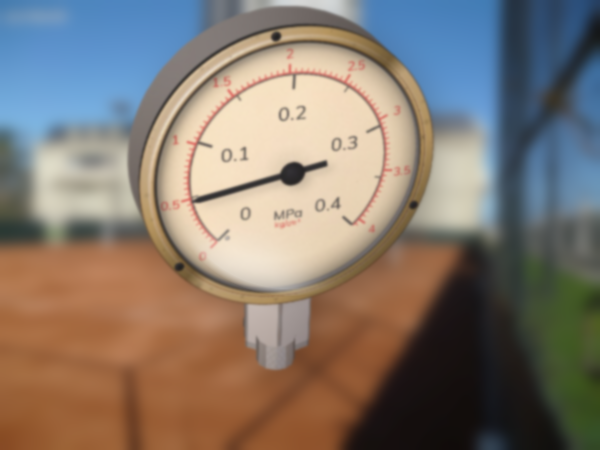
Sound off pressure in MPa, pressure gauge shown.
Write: 0.05 MPa
